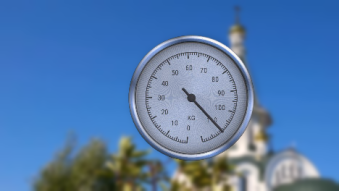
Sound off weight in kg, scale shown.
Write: 110 kg
